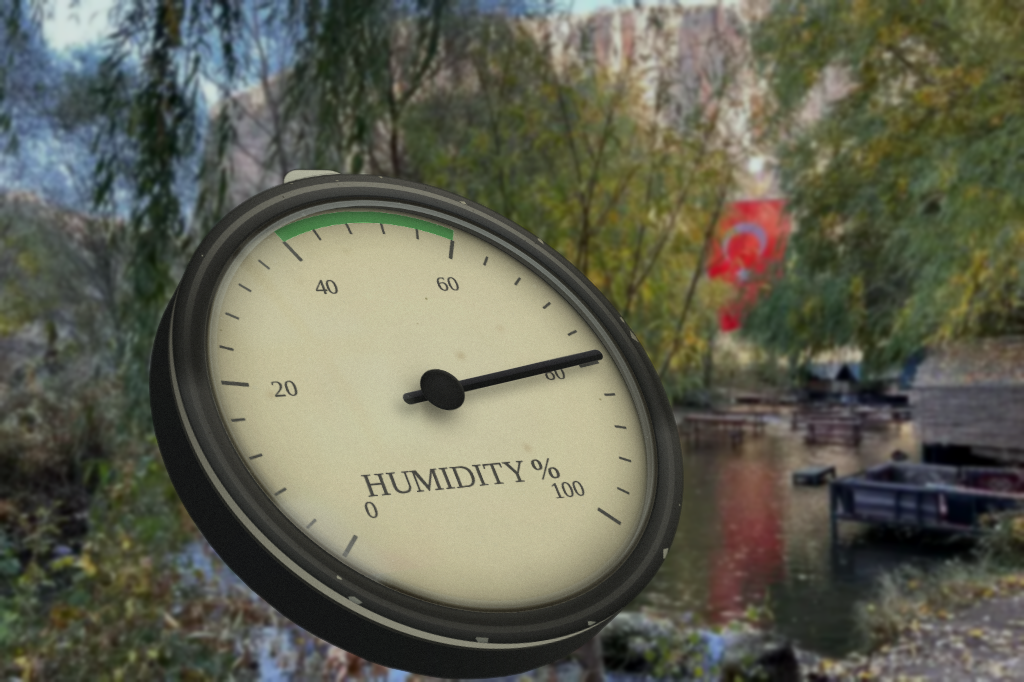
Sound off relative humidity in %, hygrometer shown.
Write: 80 %
